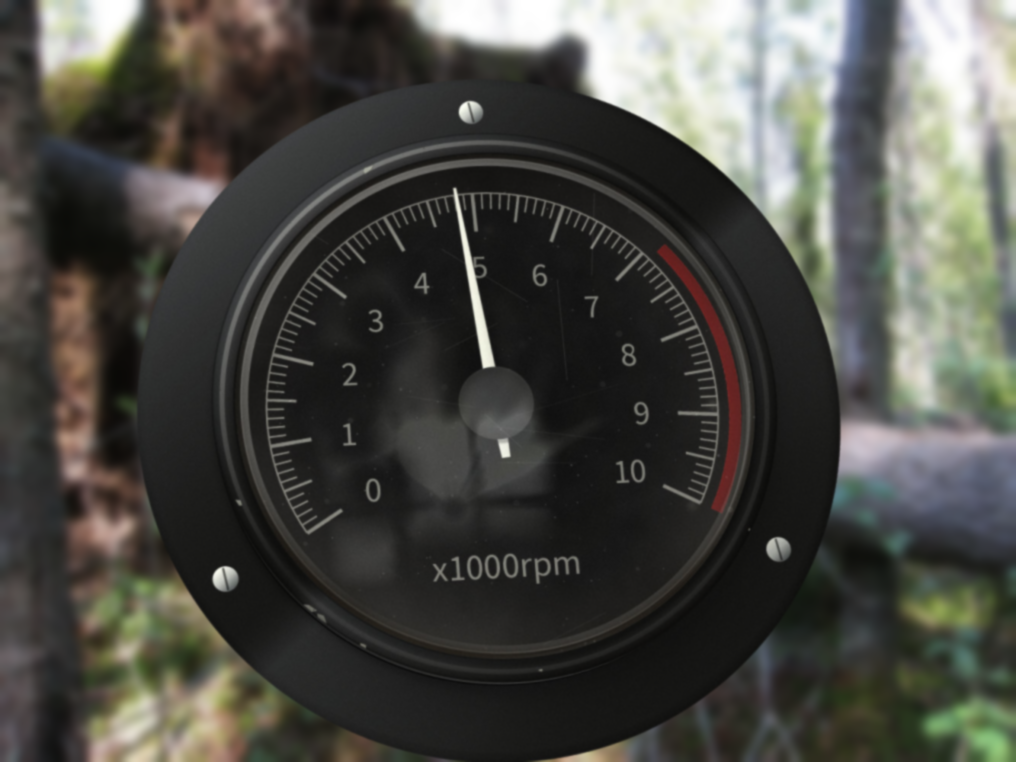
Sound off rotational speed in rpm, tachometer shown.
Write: 4800 rpm
